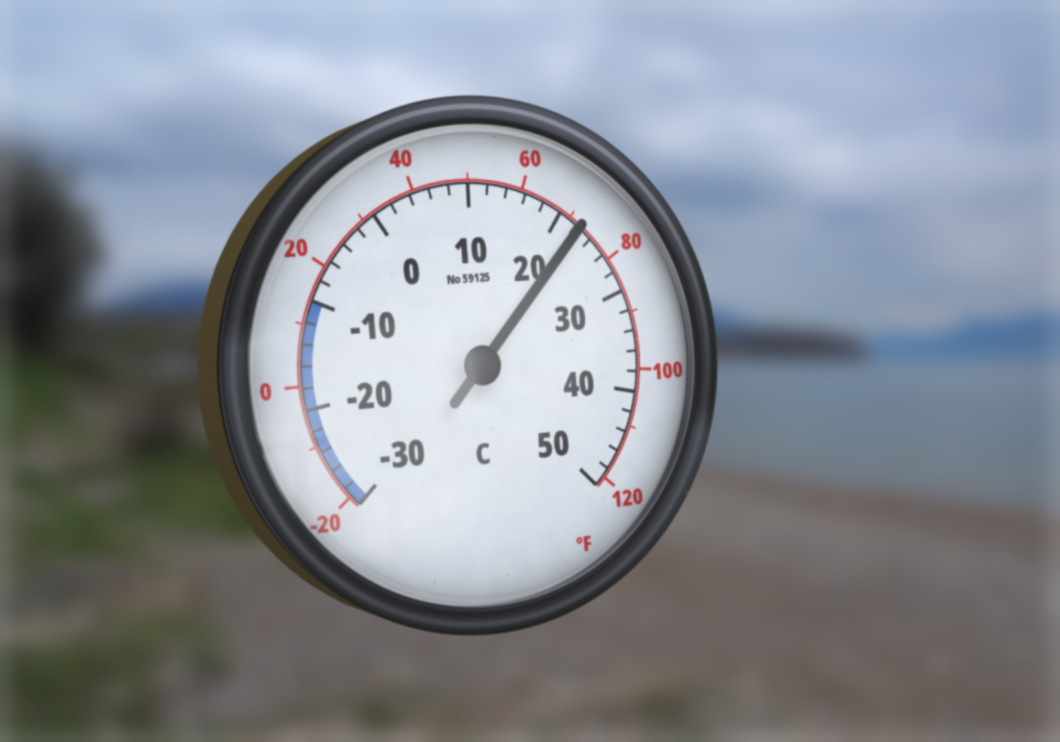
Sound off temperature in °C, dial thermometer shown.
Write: 22 °C
